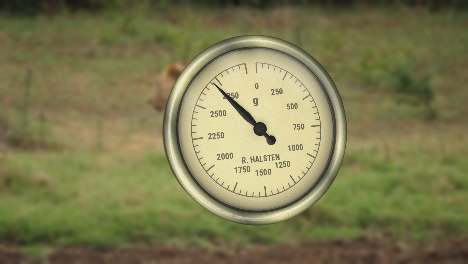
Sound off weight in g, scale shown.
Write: 2700 g
